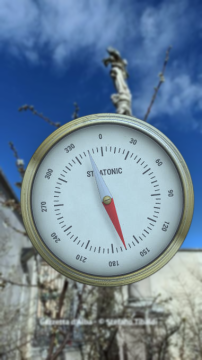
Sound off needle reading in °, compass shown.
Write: 165 °
